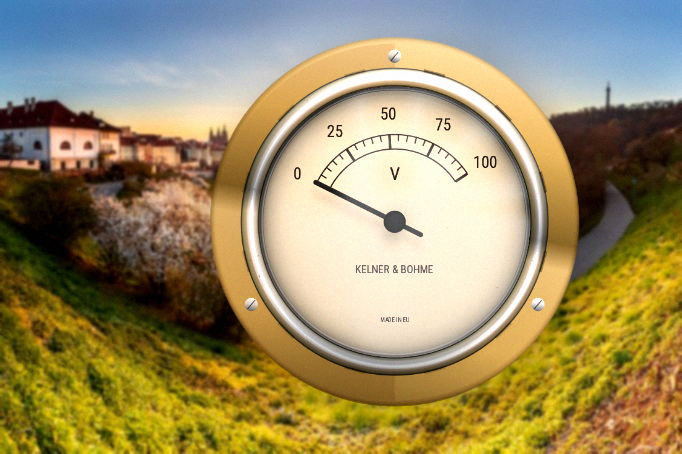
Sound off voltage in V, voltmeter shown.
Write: 0 V
